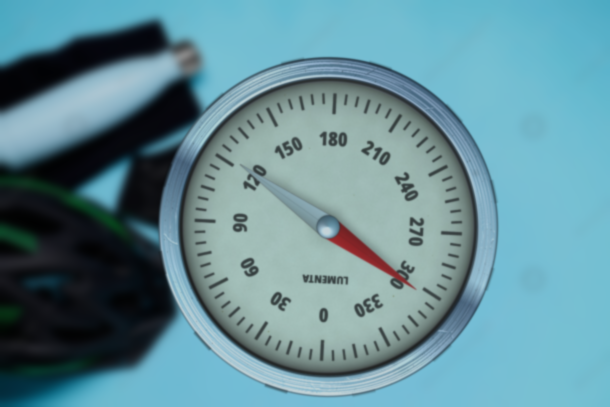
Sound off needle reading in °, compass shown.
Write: 302.5 °
